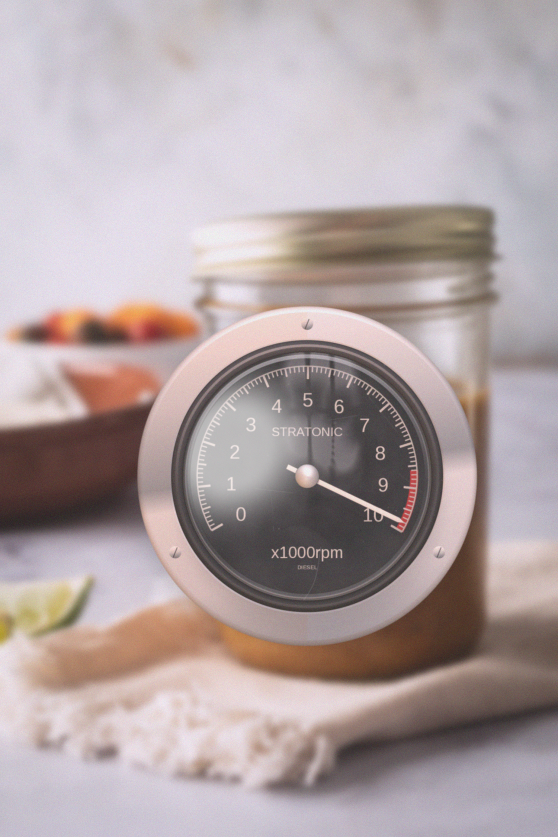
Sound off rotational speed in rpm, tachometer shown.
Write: 9800 rpm
